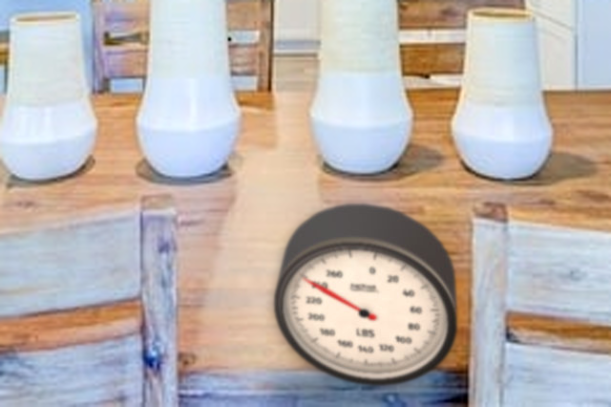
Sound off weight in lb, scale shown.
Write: 240 lb
